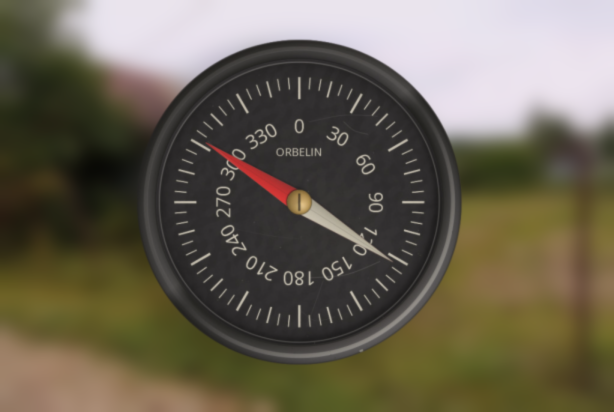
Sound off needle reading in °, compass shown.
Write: 302.5 °
